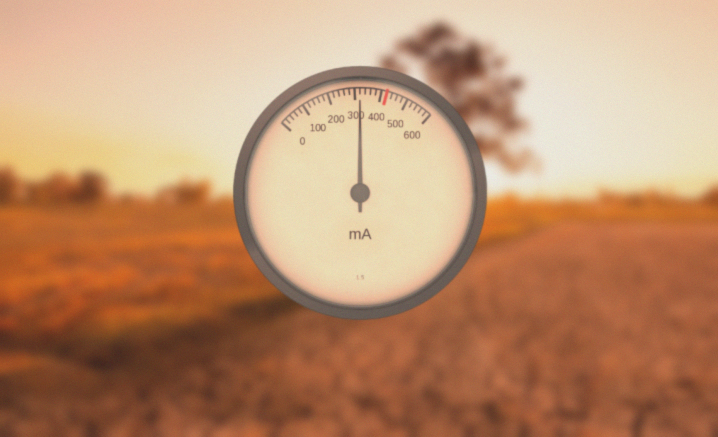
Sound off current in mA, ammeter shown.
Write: 320 mA
